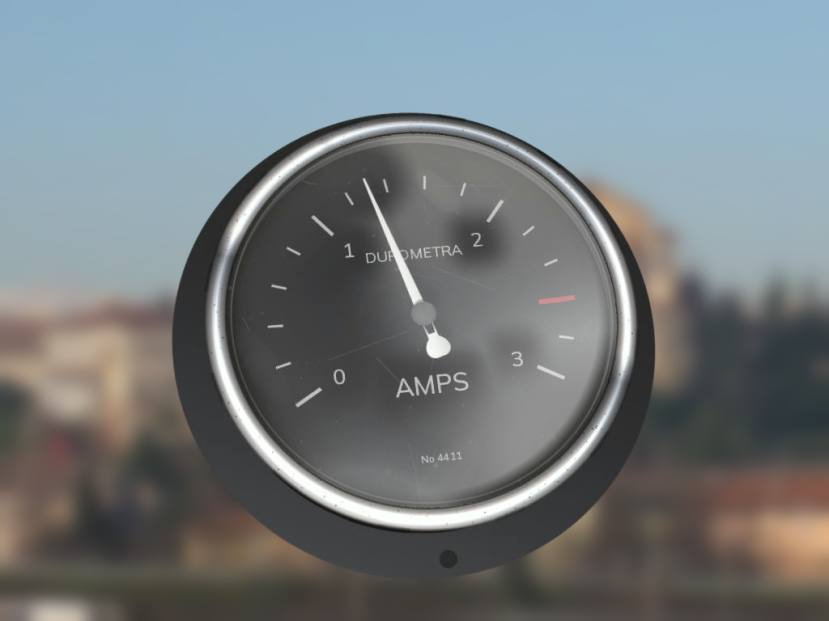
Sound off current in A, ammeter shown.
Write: 1.3 A
